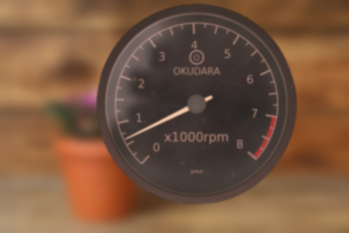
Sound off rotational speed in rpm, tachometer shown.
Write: 625 rpm
